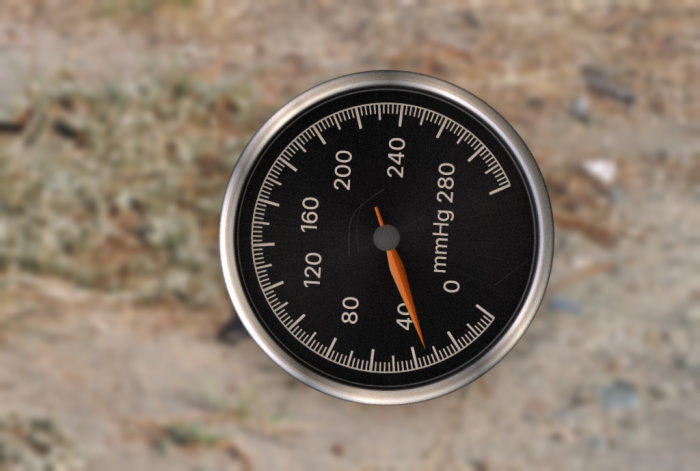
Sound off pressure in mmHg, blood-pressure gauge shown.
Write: 34 mmHg
